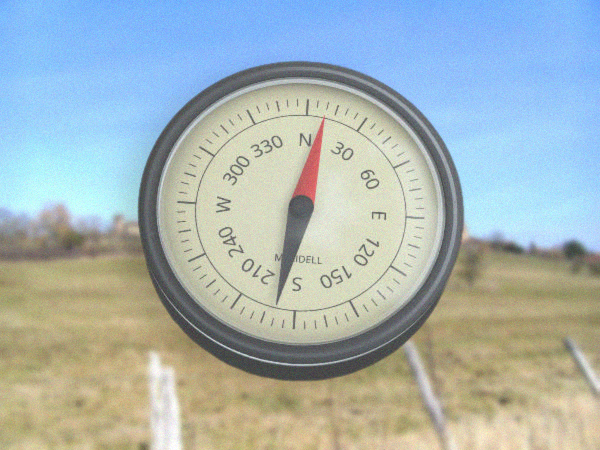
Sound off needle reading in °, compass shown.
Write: 10 °
